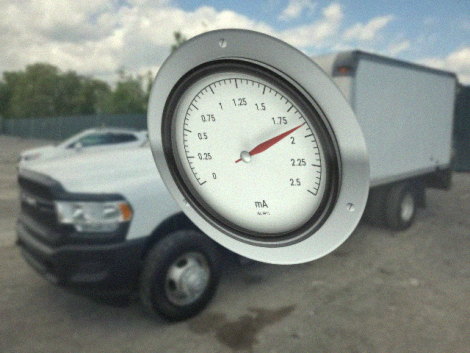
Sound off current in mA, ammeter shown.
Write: 1.9 mA
